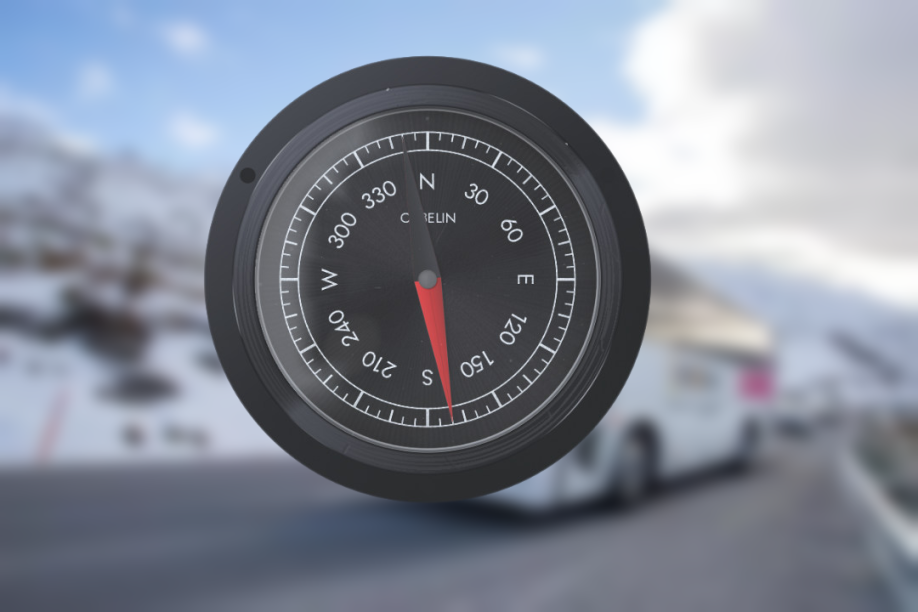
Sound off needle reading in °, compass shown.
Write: 170 °
